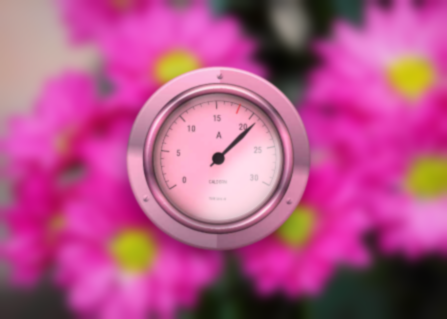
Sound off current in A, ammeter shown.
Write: 21 A
